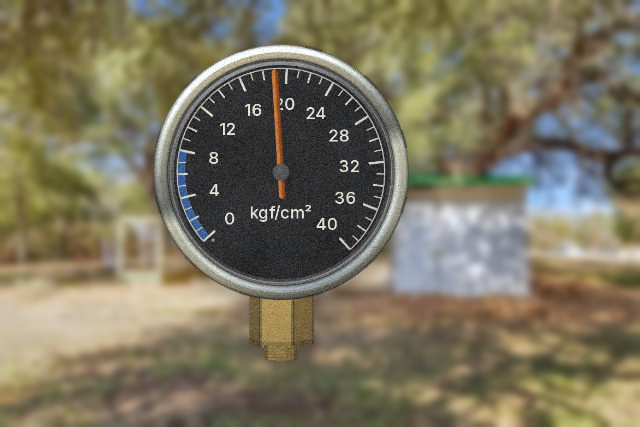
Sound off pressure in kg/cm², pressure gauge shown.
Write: 19 kg/cm²
